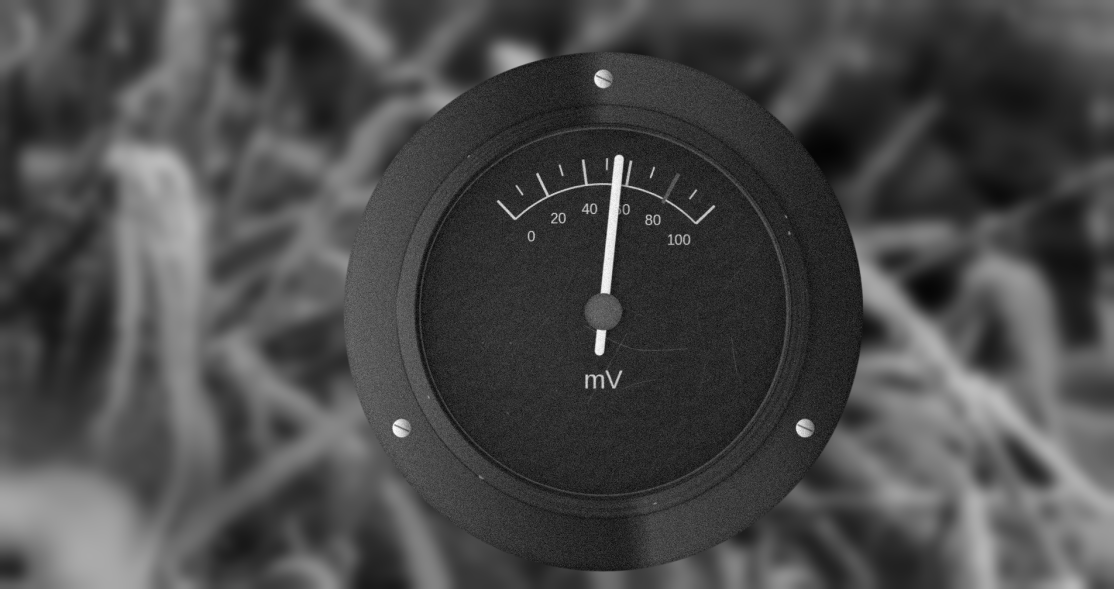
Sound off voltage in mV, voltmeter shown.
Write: 55 mV
